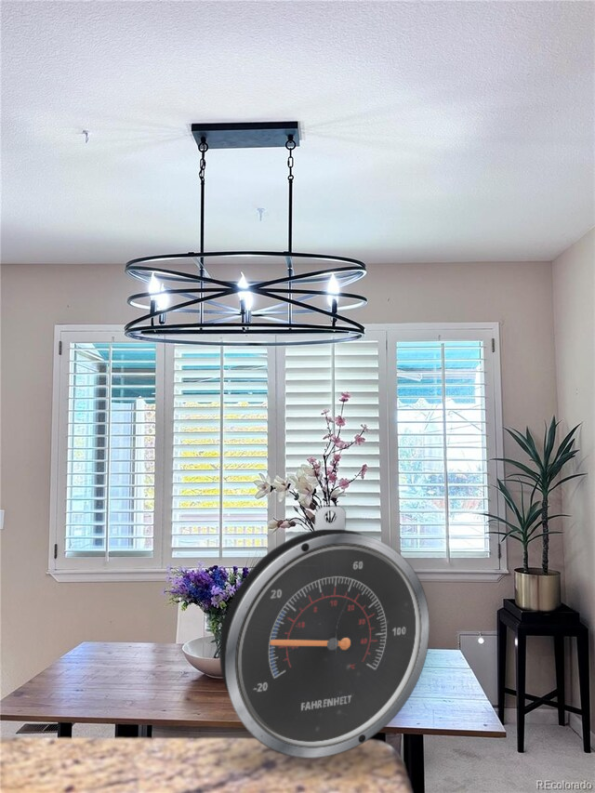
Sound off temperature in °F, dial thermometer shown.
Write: 0 °F
